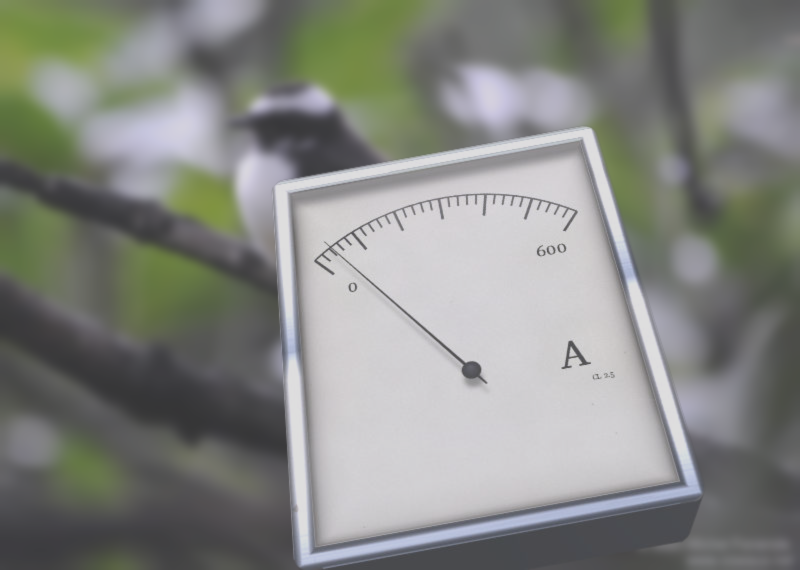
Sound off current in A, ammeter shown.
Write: 40 A
